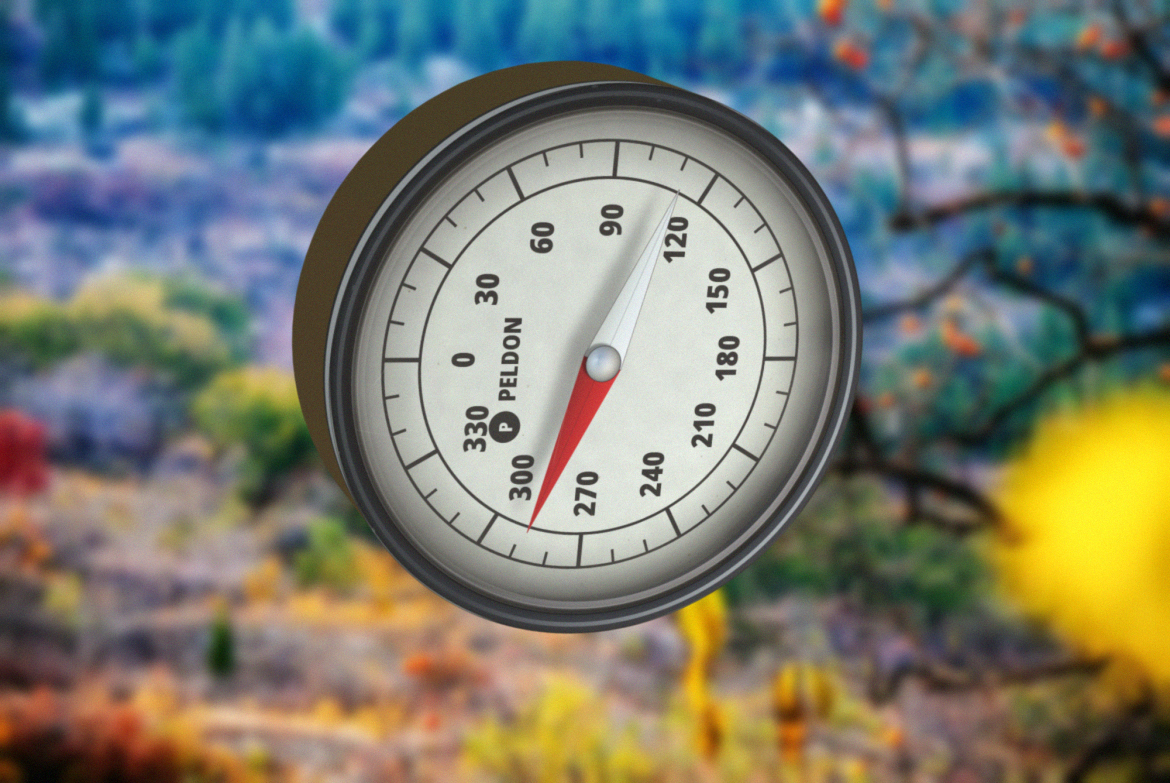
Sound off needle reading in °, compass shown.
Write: 290 °
